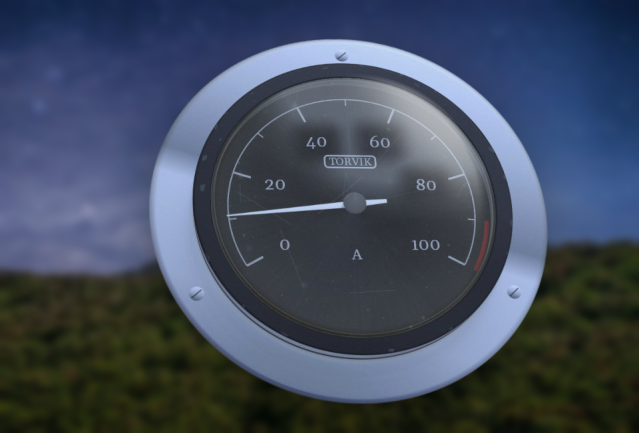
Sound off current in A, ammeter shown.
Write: 10 A
